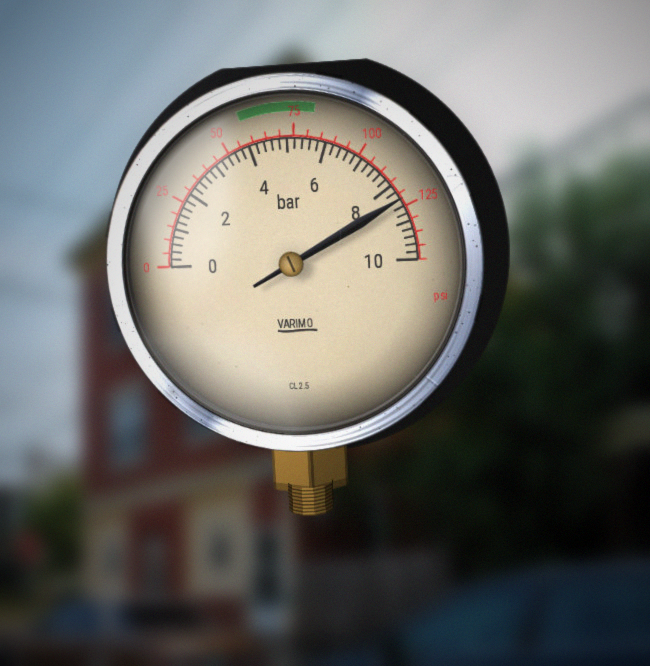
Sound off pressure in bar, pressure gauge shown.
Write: 8.4 bar
